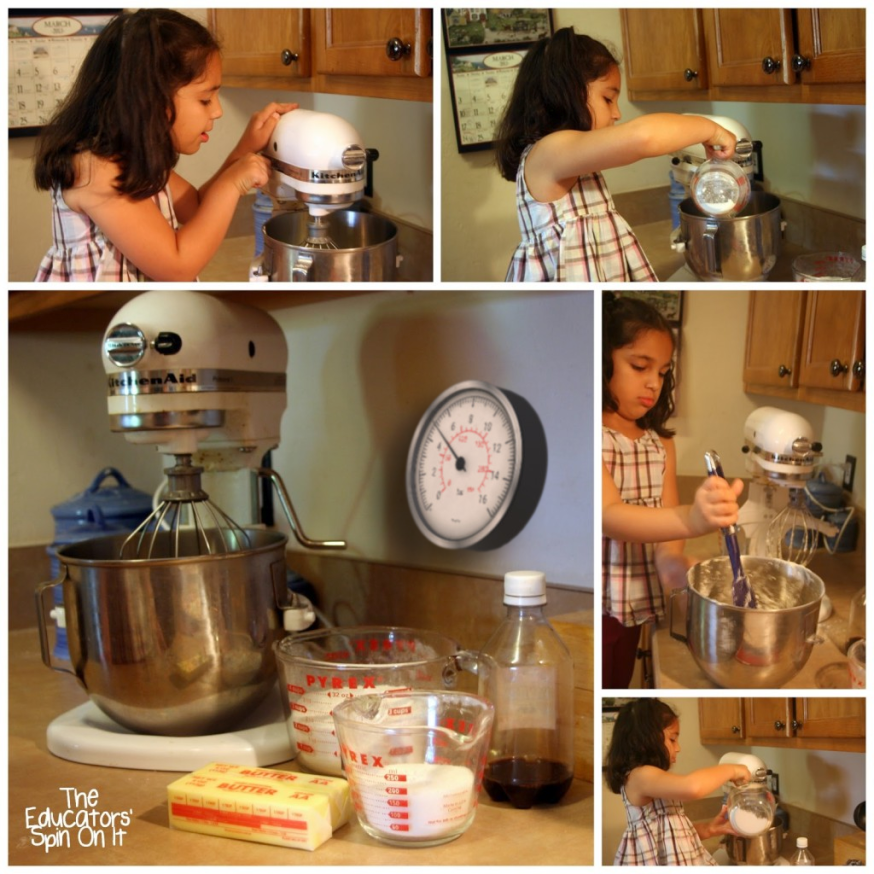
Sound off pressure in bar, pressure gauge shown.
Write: 5 bar
